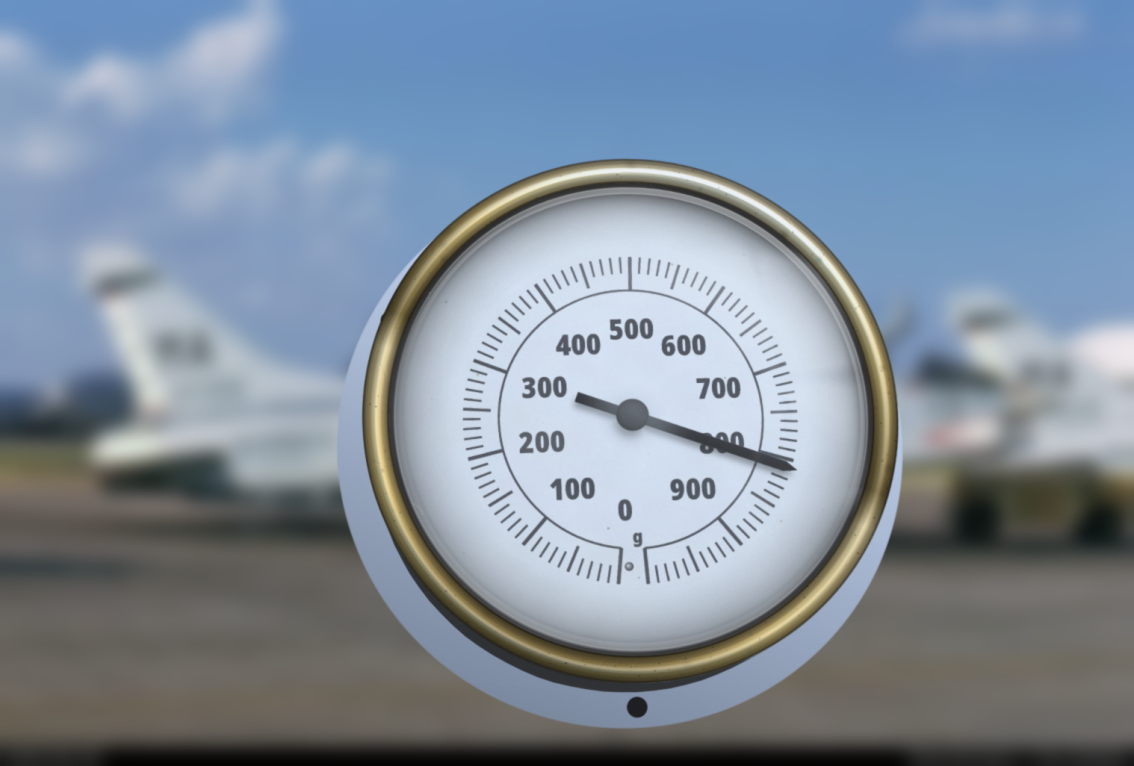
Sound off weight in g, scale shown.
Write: 810 g
